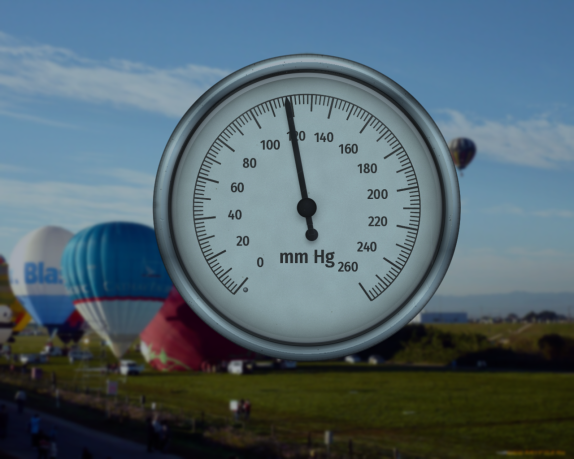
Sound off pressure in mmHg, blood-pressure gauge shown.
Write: 118 mmHg
